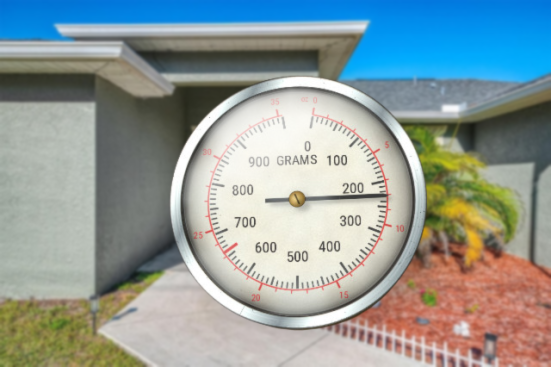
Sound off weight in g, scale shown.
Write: 230 g
